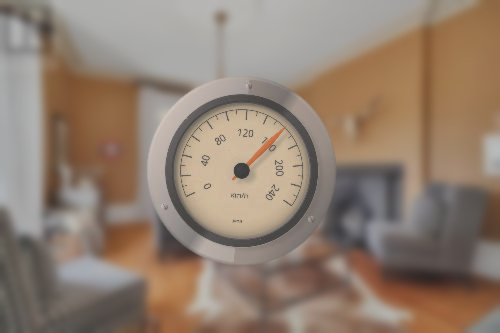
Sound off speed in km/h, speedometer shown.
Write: 160 km/h
